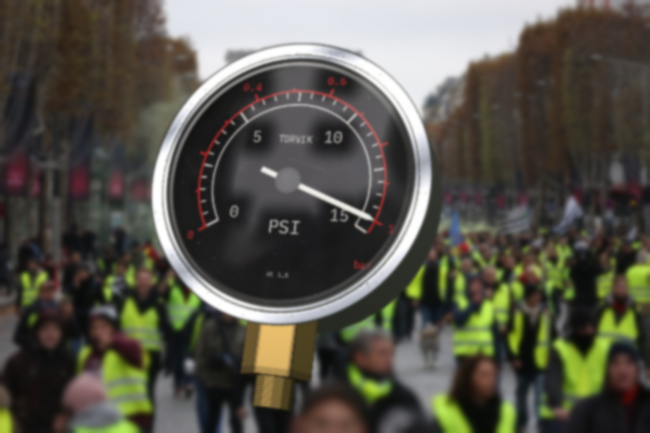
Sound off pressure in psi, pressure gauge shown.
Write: 14.5 psi
